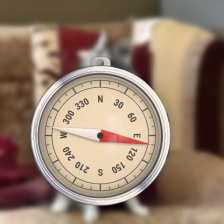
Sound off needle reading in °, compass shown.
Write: 100 °
